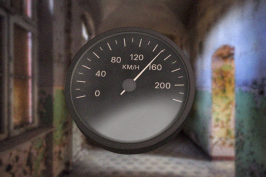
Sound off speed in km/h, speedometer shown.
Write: 150 km/h
